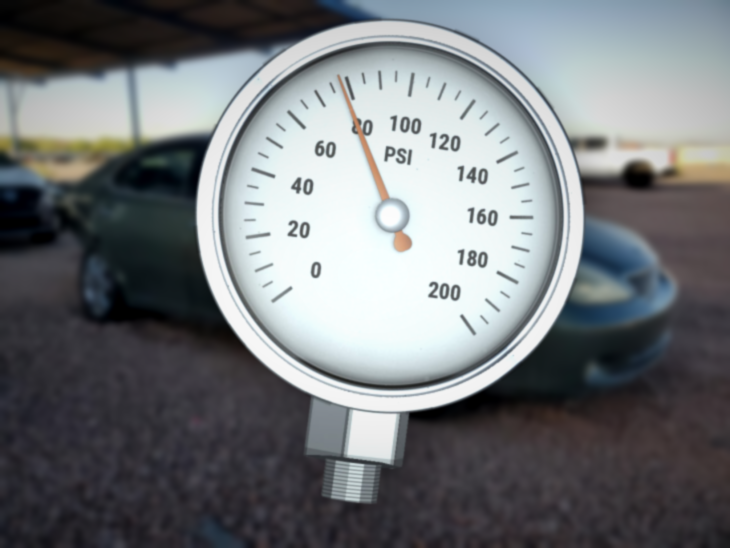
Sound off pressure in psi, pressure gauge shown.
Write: 77.5 psi
